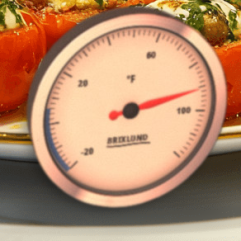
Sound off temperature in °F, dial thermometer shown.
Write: 90 °F
